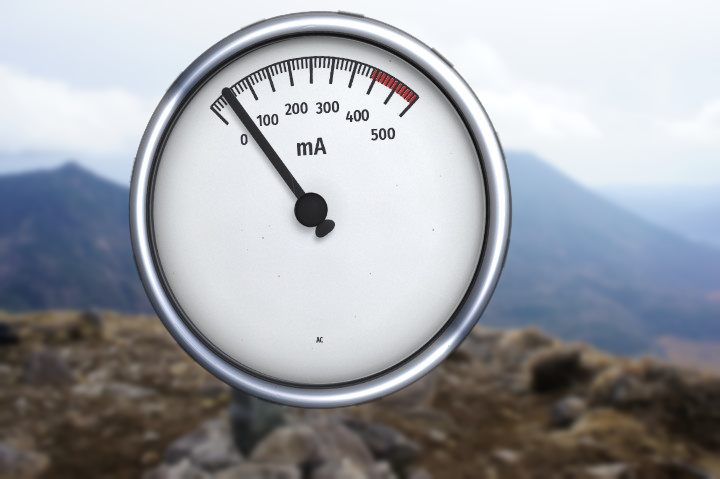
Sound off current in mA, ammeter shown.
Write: 50 mA
